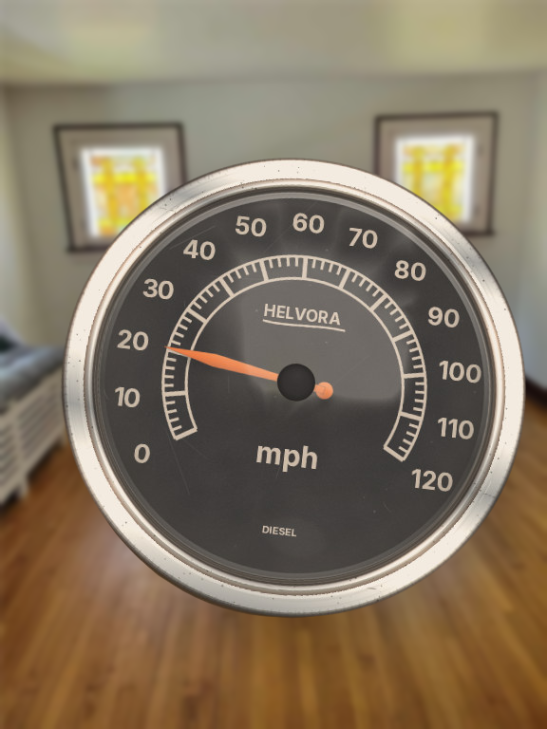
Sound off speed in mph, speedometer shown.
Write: 20 mph
